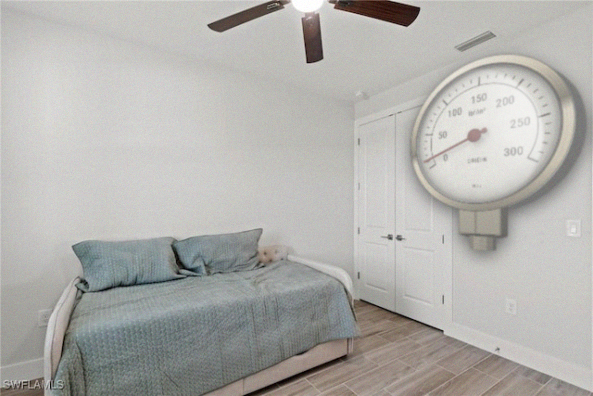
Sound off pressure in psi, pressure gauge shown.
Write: 10 psi
